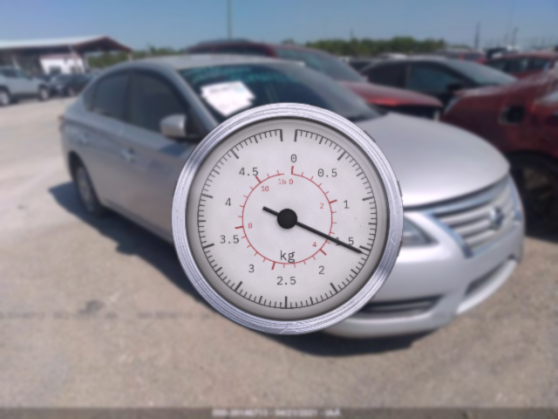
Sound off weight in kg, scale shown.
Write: 1.55 kg
